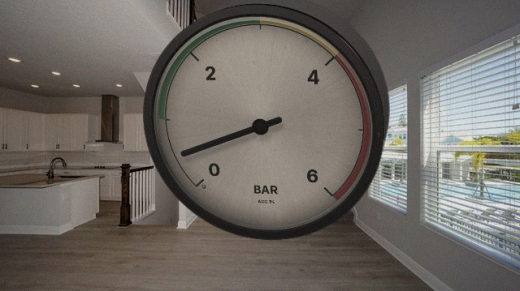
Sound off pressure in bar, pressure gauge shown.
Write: 0.5 bar
